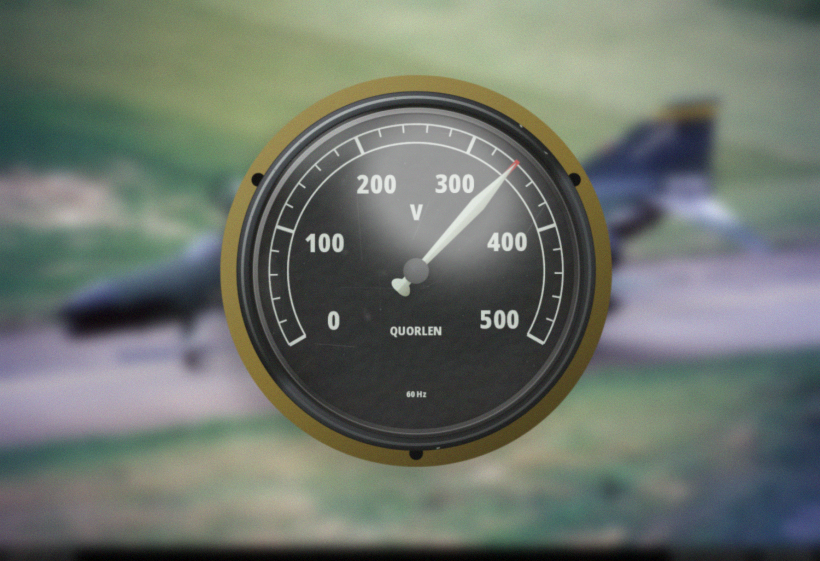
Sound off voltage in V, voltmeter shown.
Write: 340 V
